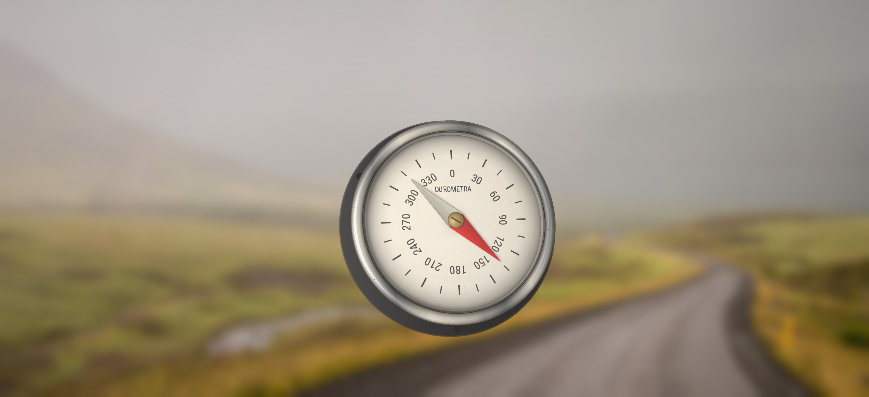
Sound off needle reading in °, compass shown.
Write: 135 °
